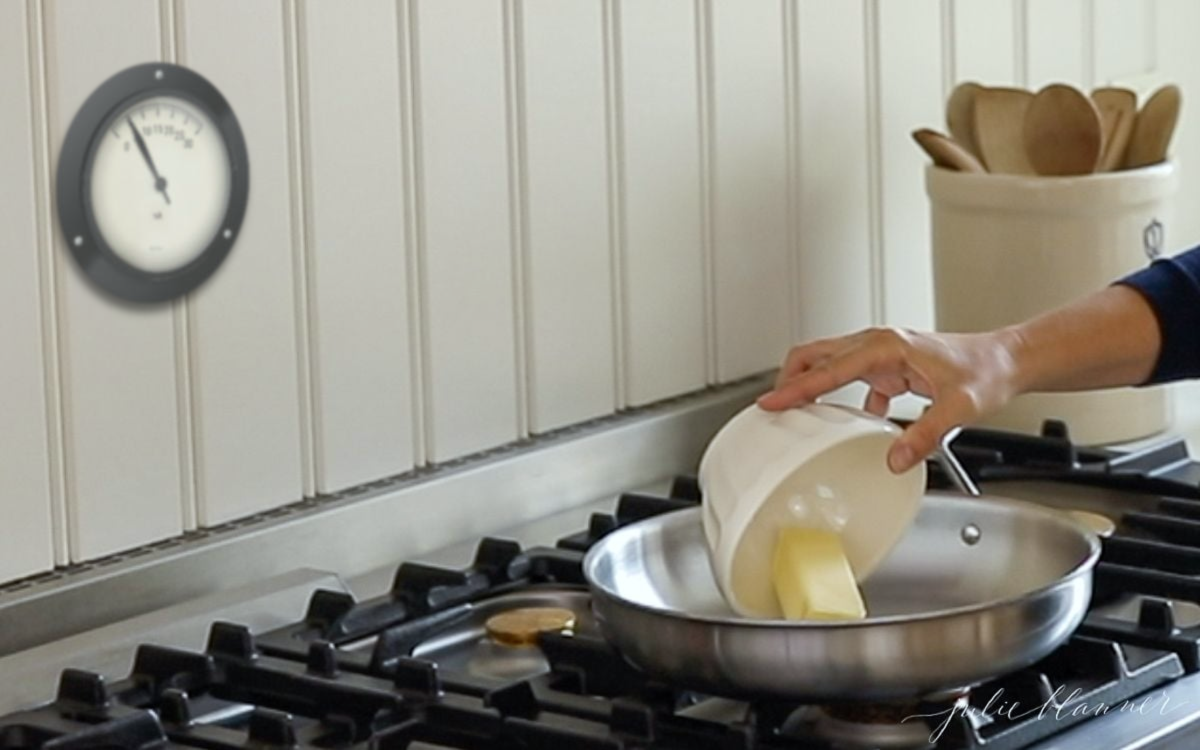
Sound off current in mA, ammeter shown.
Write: 5 mA
